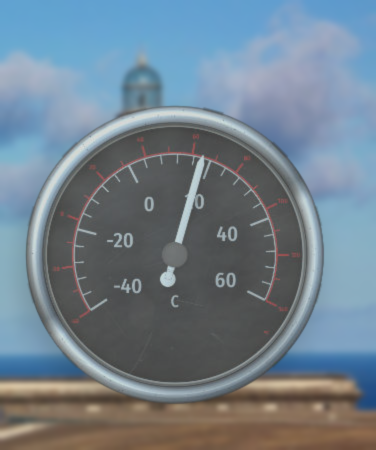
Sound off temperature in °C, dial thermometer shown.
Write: 18 °C
